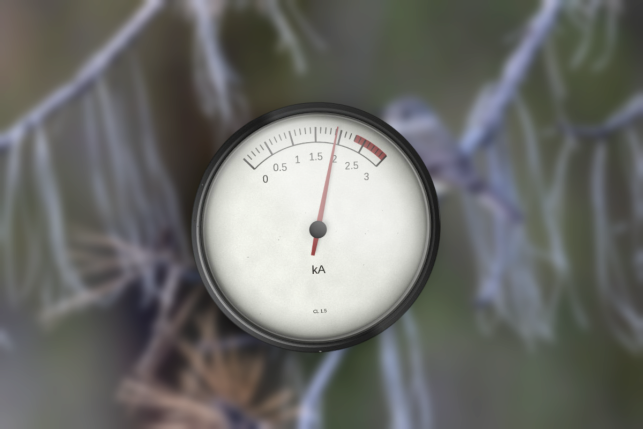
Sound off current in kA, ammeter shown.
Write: 1.9 kA
